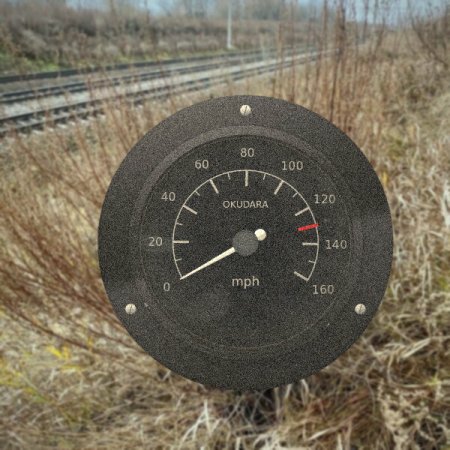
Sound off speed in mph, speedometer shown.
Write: 0 mph
